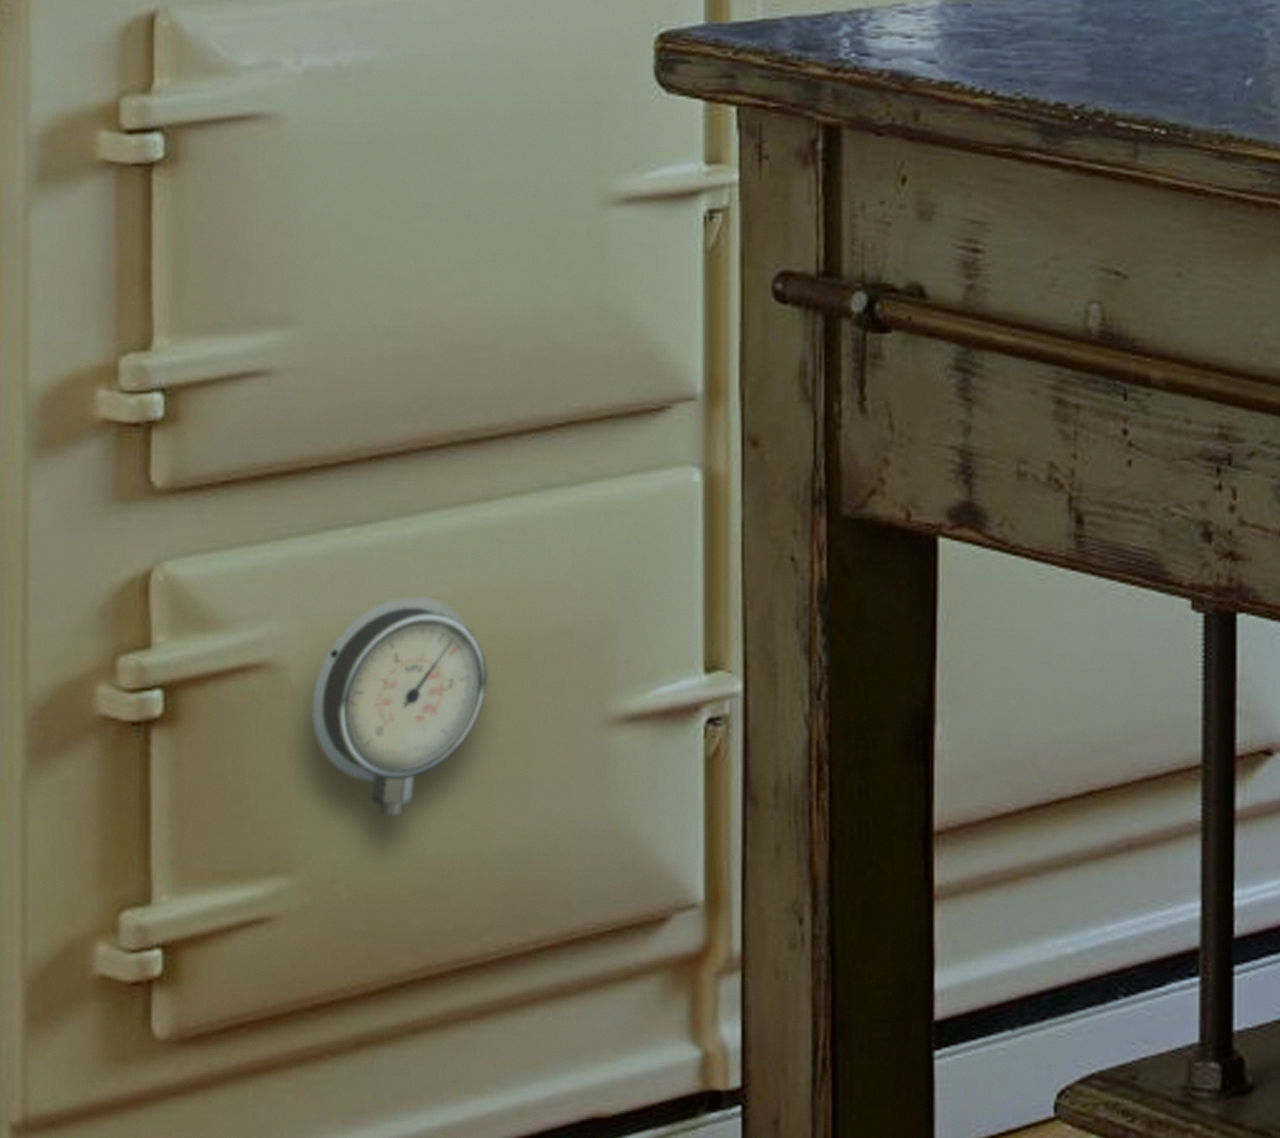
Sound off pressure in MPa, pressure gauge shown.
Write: 1.6 MPa
